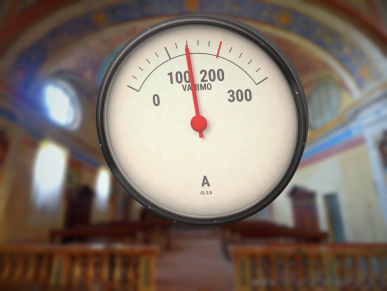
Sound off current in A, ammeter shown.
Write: 140 A
